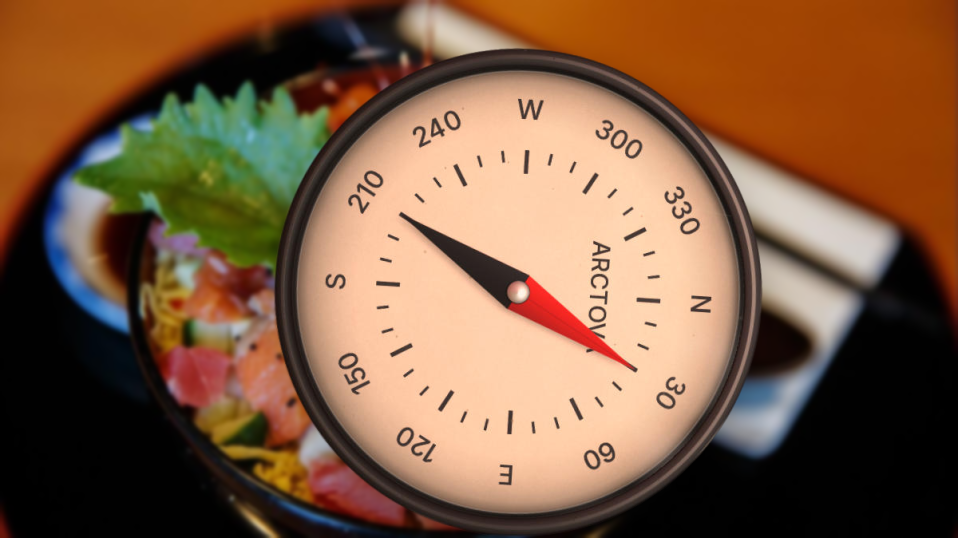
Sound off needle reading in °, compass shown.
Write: 30 °
